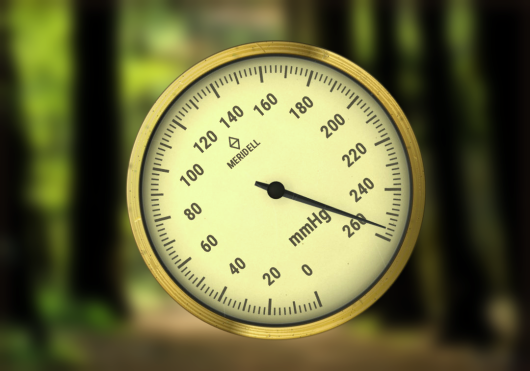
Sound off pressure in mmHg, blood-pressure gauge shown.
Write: 256 mmHg
